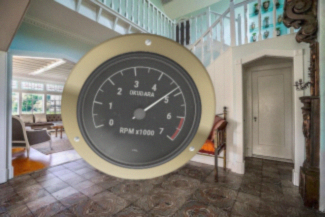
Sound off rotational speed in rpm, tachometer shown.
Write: 4750 rpm
